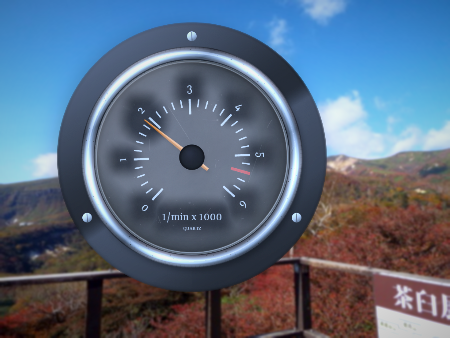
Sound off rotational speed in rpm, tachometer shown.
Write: 1900 rpm
